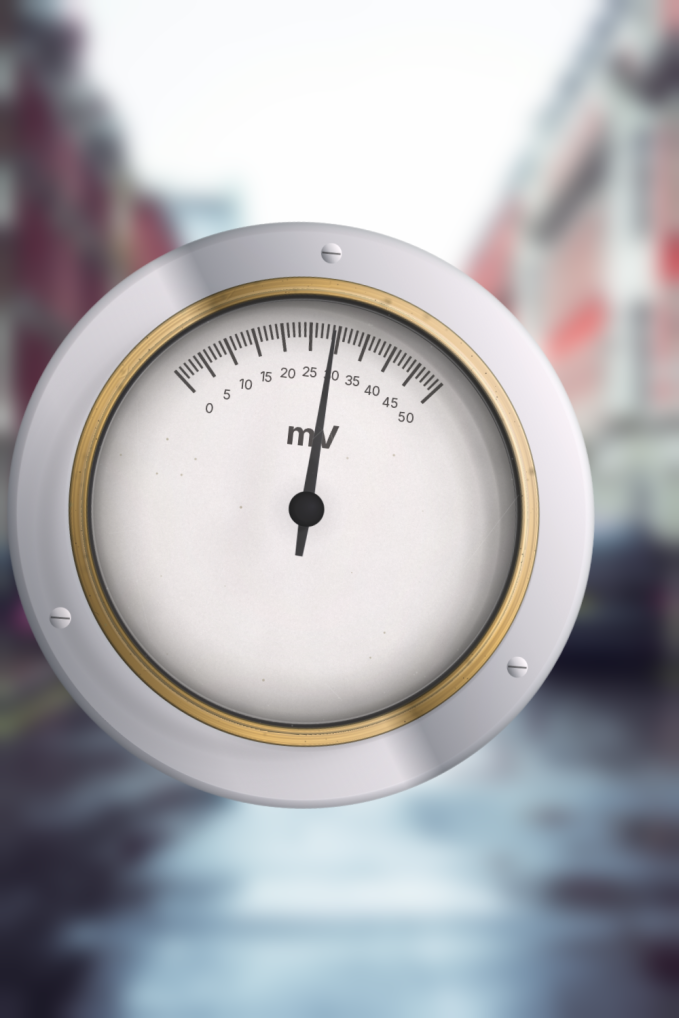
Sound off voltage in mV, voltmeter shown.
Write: 29 mV
